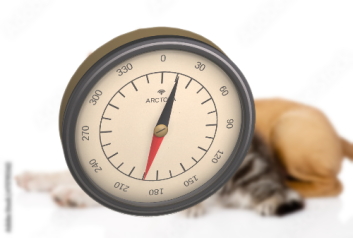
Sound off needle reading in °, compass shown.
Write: 195 °
